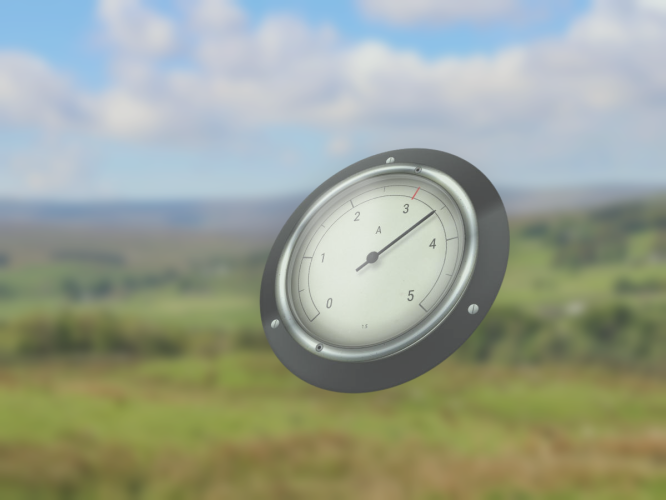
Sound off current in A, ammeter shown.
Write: 3.5 A
